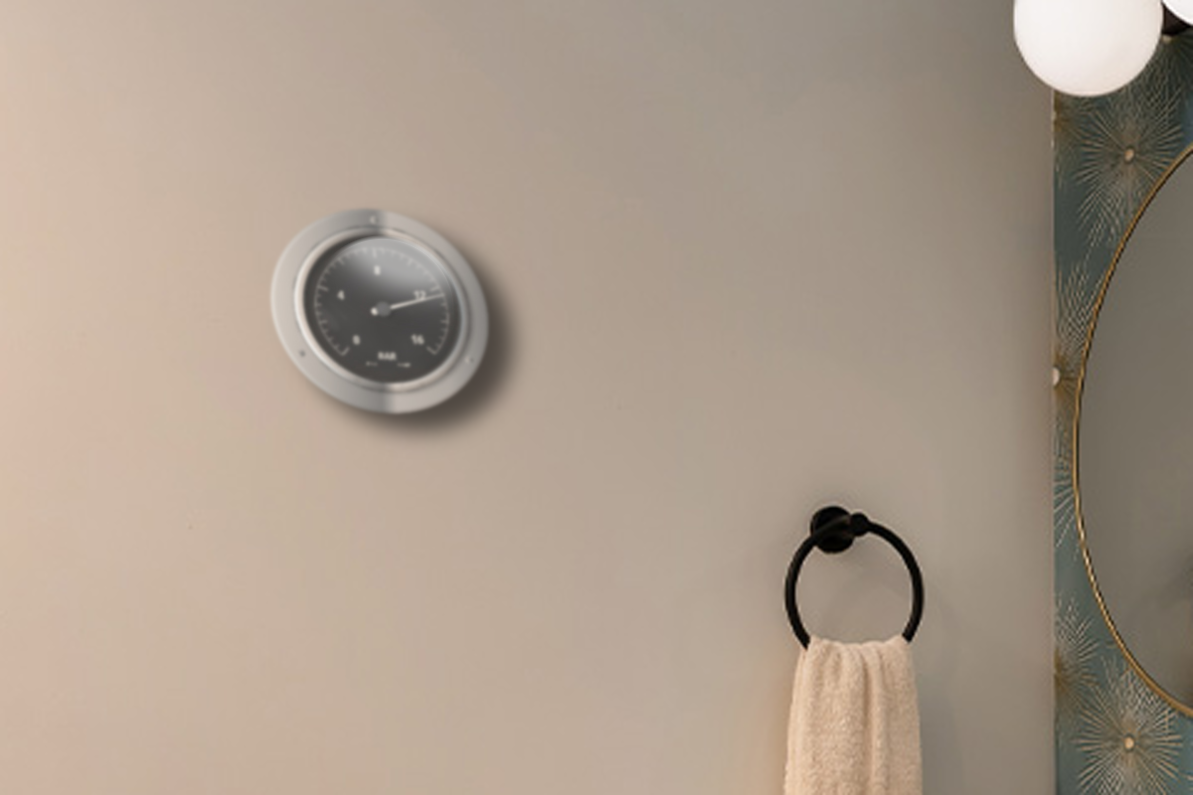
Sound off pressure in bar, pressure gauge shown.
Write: 12.5 bar
